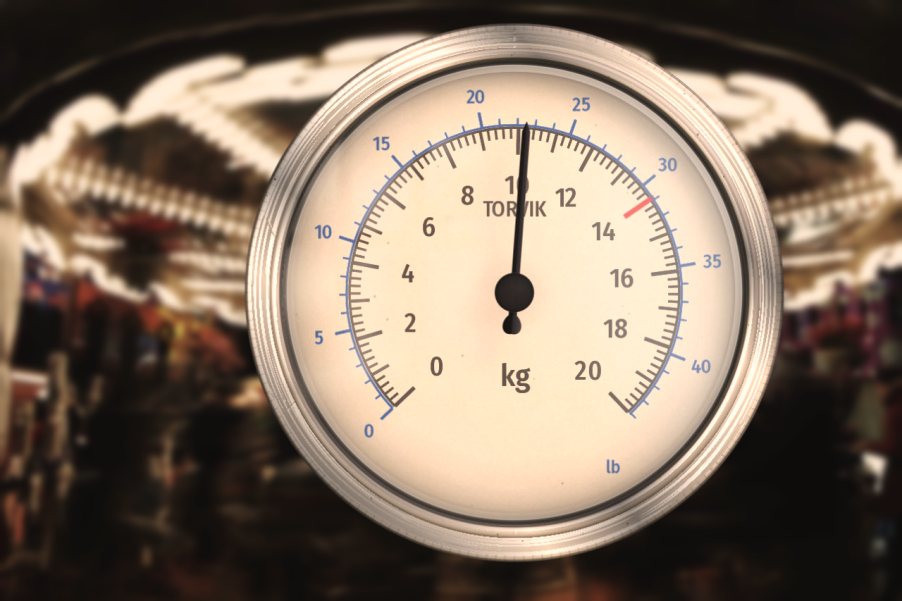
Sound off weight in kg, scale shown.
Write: 10.2 kg
